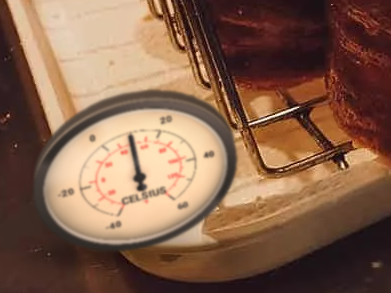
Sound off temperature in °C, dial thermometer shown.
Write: 10 °C
